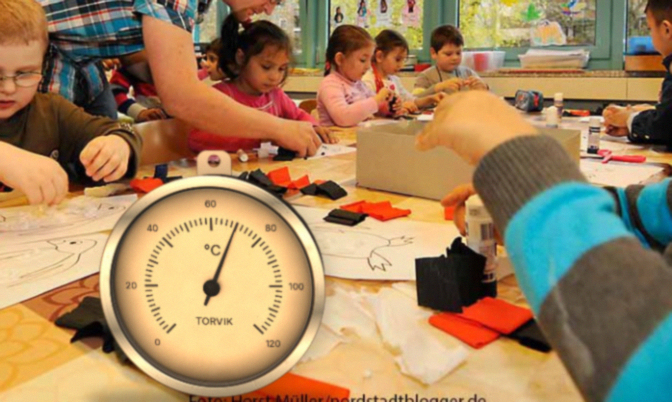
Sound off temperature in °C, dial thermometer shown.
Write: 70 °C
